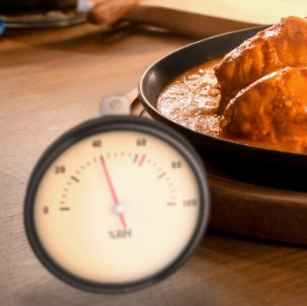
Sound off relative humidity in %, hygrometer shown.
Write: 40 %
